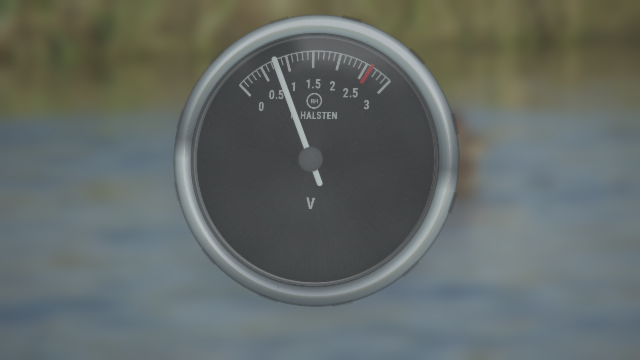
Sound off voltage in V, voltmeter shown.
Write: 0.8 V
